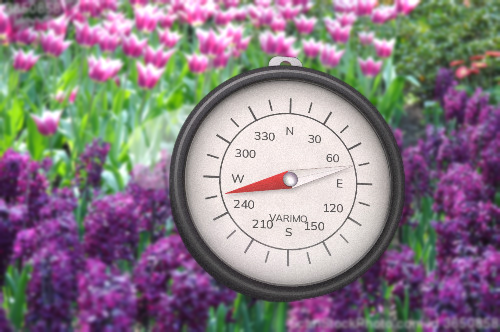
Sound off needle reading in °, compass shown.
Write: 255 °
